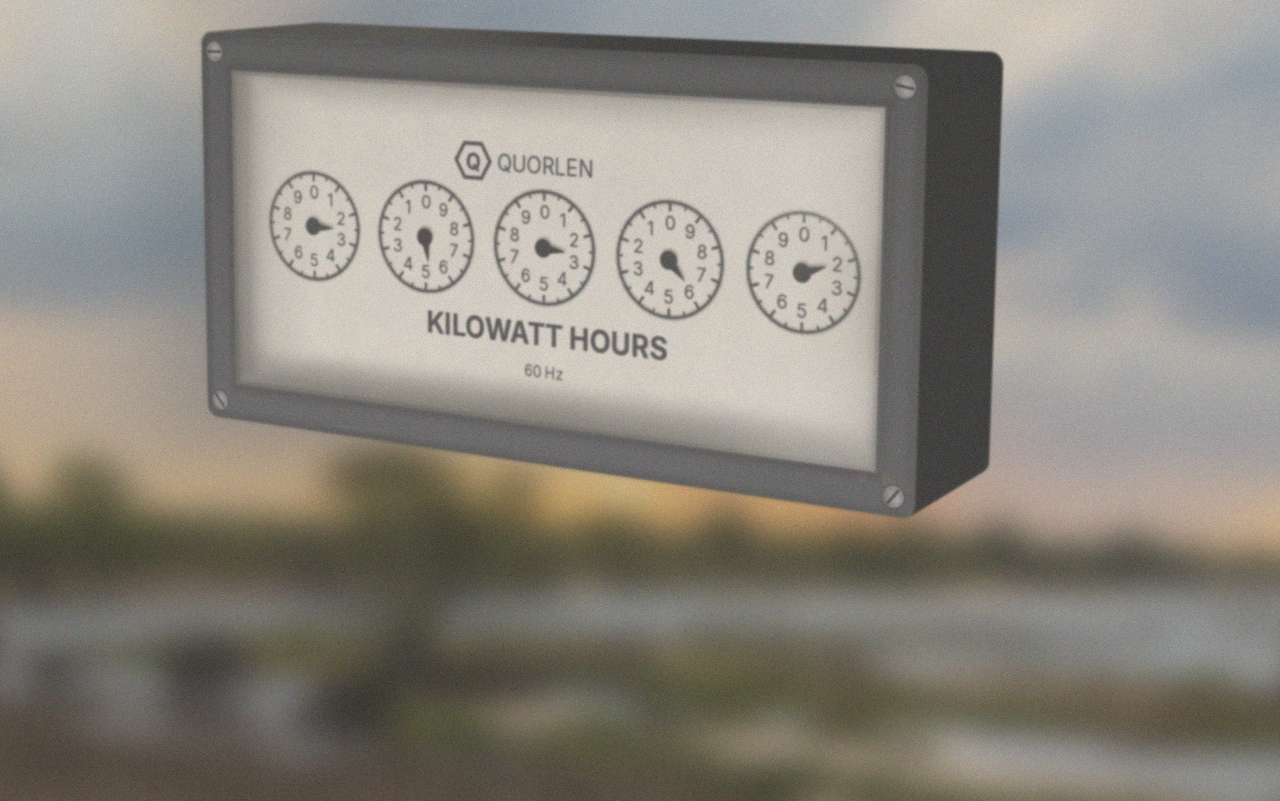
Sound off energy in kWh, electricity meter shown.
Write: 25262 kWh
